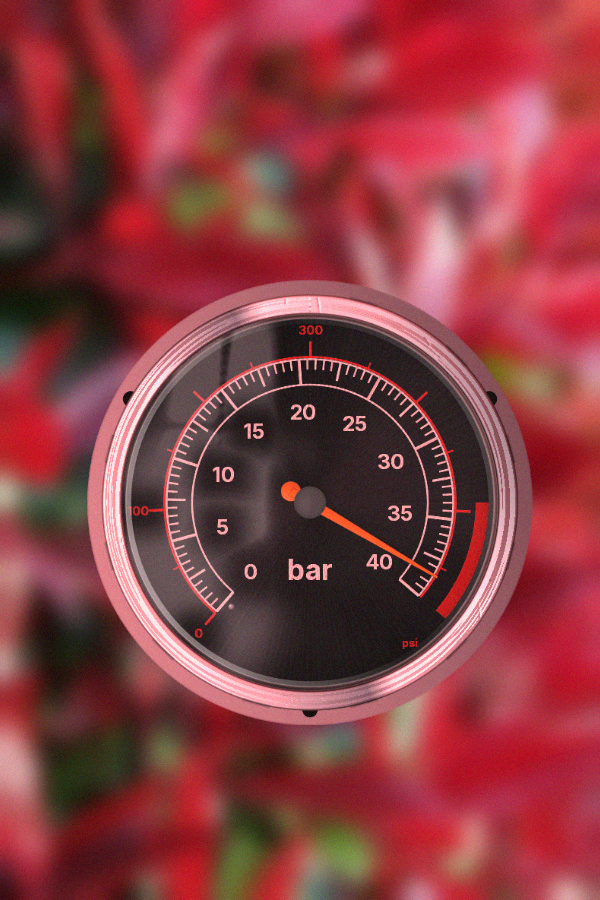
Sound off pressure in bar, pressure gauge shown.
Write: 38.5 bar
